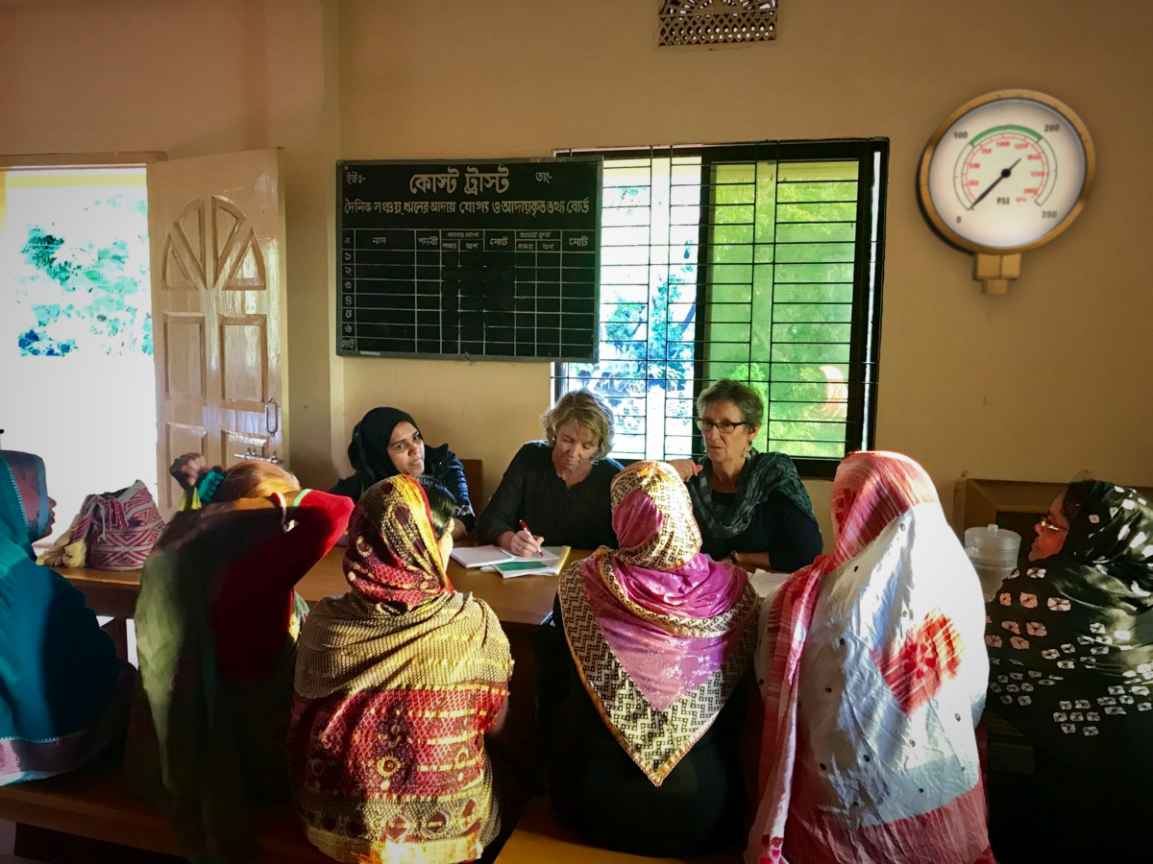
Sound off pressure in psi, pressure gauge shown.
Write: 0 psi
